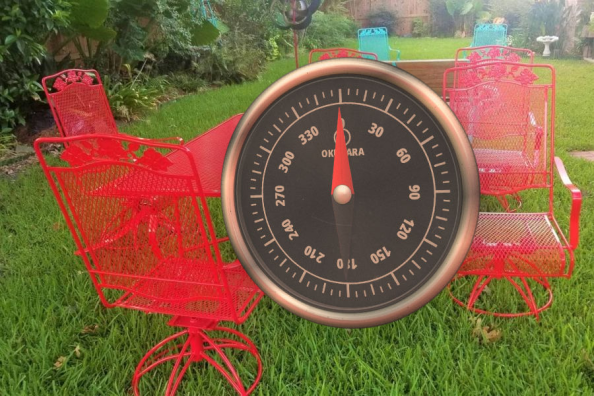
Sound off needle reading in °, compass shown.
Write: 0 °
